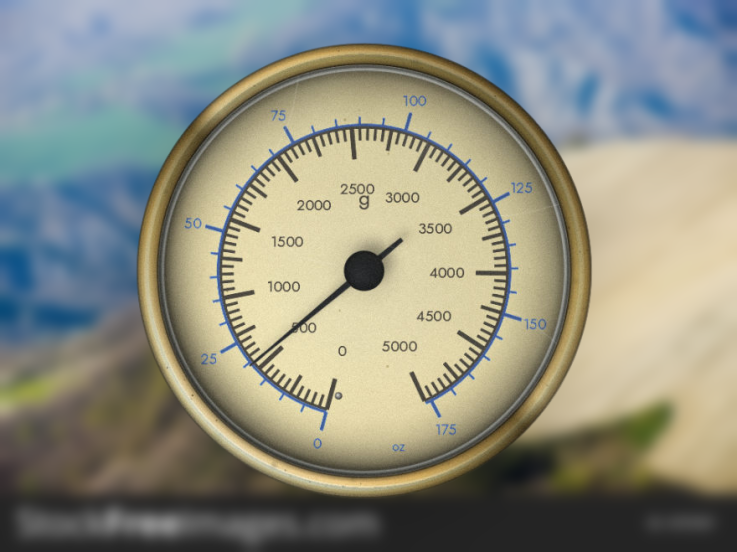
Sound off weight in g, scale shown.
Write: 550 g
